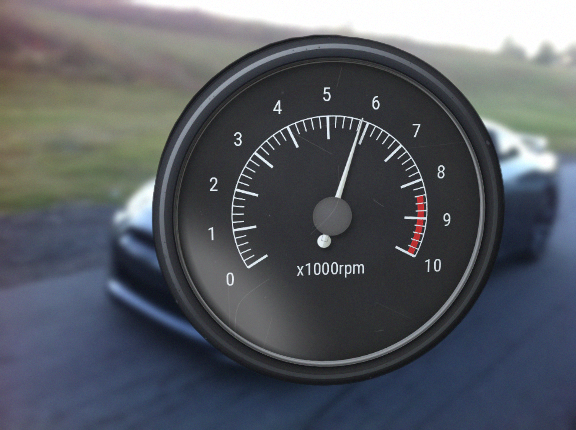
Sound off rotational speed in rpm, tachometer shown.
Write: 5800 rpm
